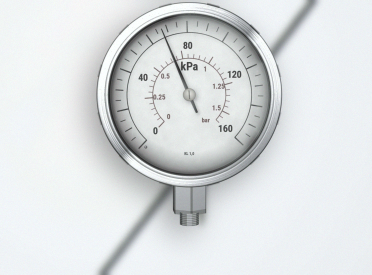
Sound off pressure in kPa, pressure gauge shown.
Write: 67.5 kPa
